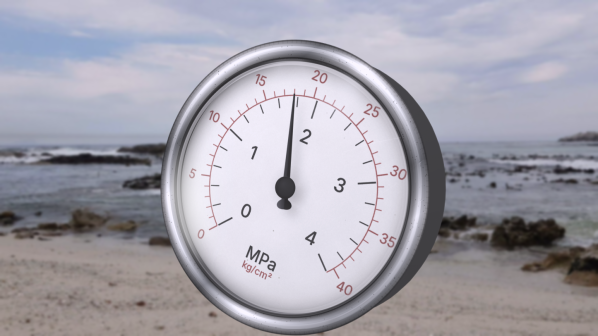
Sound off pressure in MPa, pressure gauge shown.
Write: 1.8 MPa
